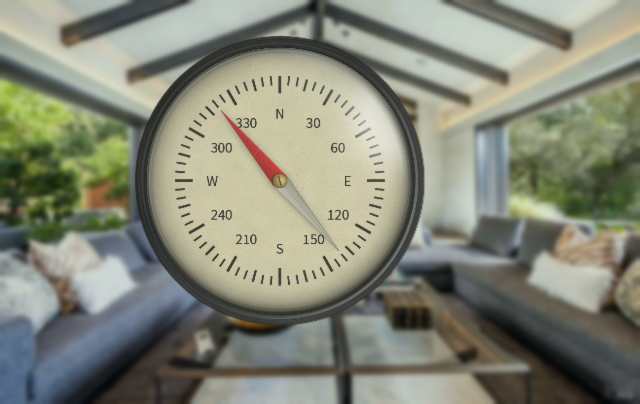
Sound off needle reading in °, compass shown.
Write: 320 °
